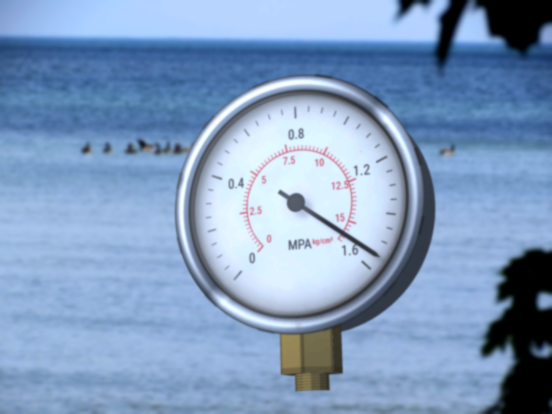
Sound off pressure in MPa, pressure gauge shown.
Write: 1.55 MPa
